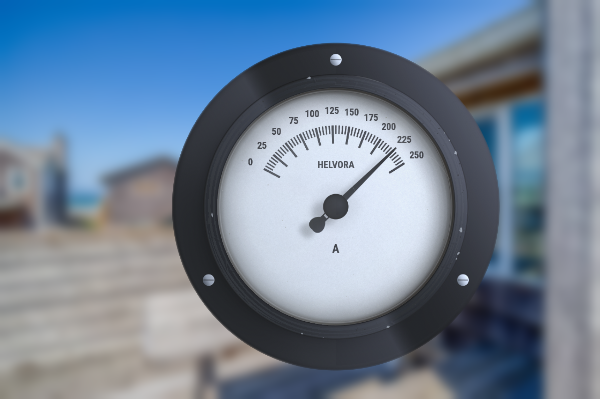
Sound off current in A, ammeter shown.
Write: 225 A
